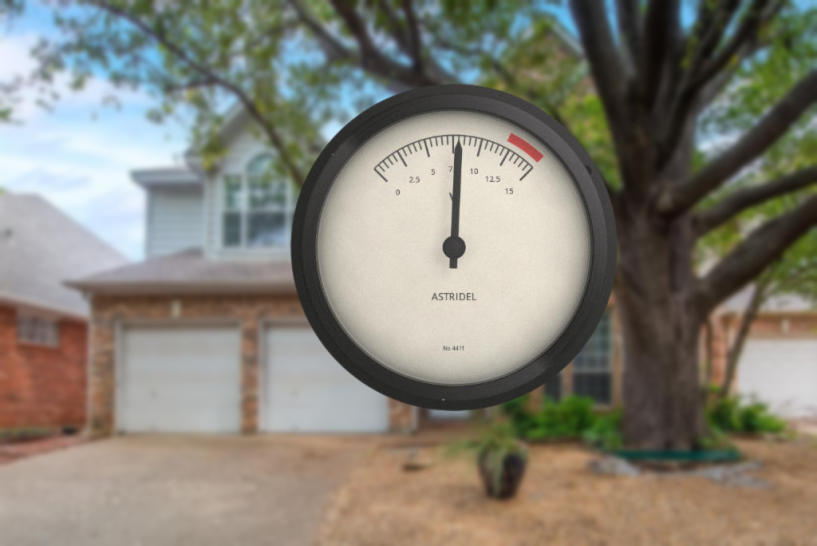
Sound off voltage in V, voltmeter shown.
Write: 8 V
